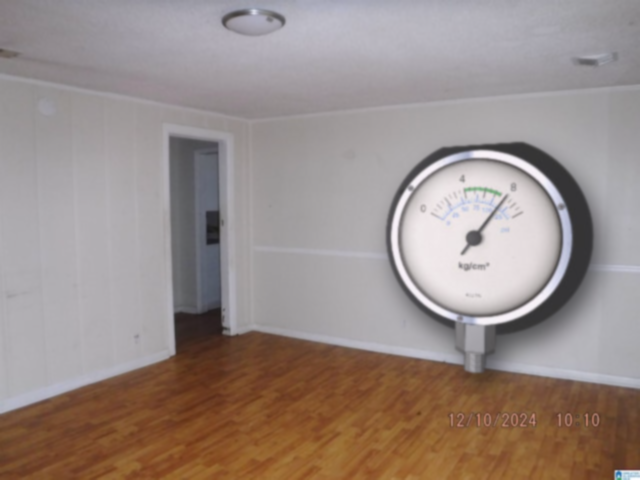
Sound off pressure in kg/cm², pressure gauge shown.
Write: 8 kg/cm²
